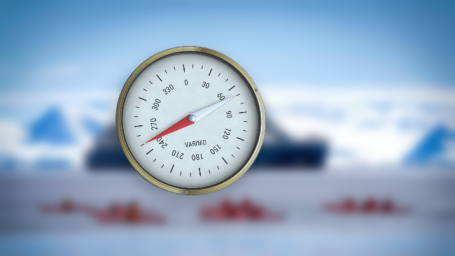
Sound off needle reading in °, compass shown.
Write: 250 °
